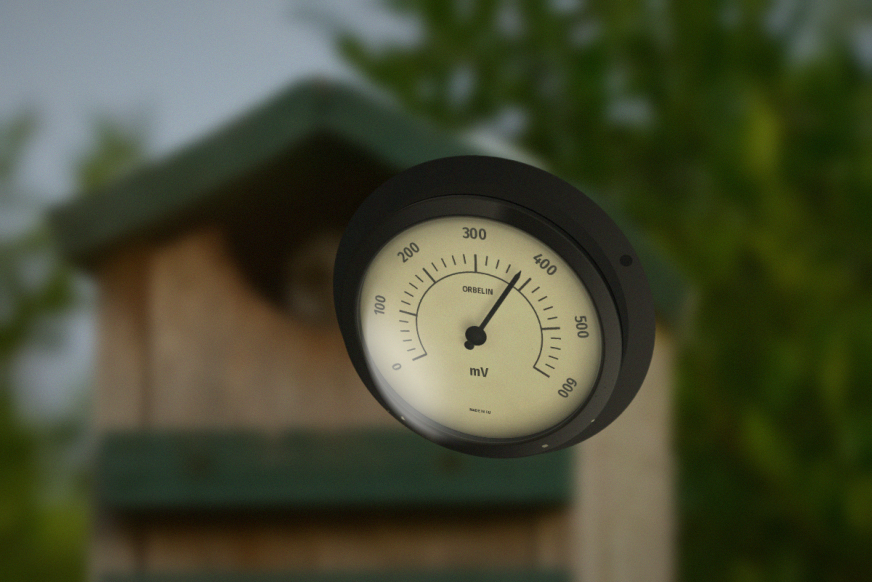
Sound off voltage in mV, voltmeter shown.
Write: 380 mV
